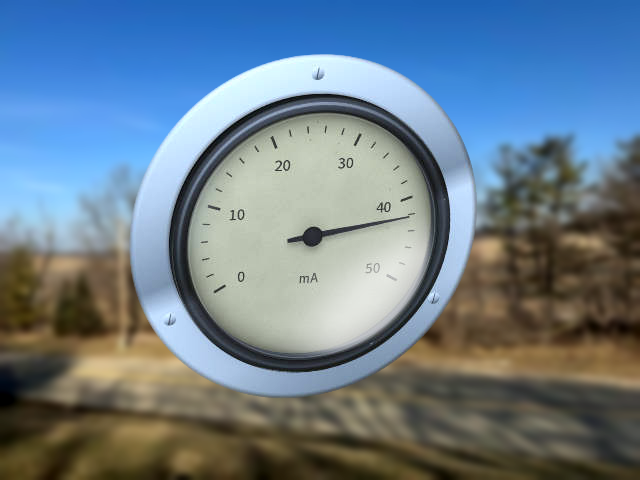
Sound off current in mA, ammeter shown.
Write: 42 mA
